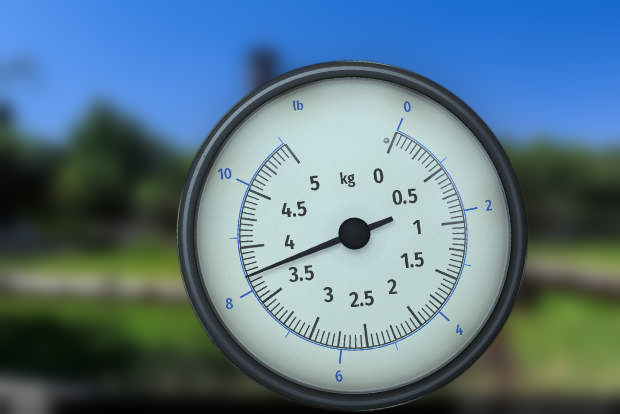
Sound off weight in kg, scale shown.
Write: 3.75 kg
